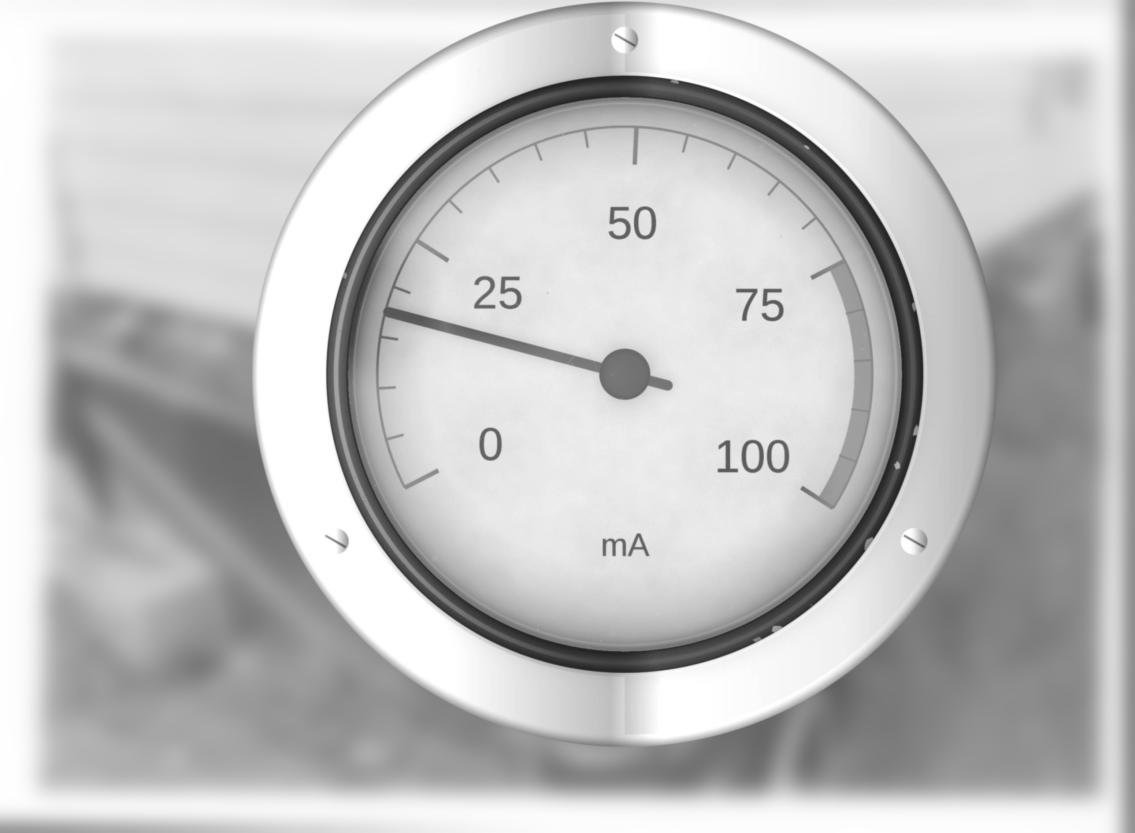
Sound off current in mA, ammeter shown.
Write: 17.5 mA
